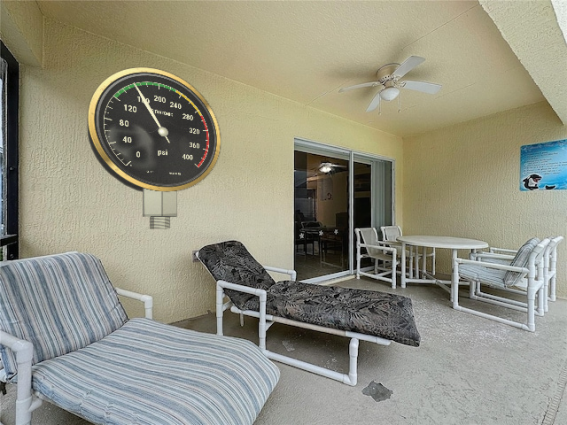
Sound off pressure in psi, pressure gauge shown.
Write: 160 psi
